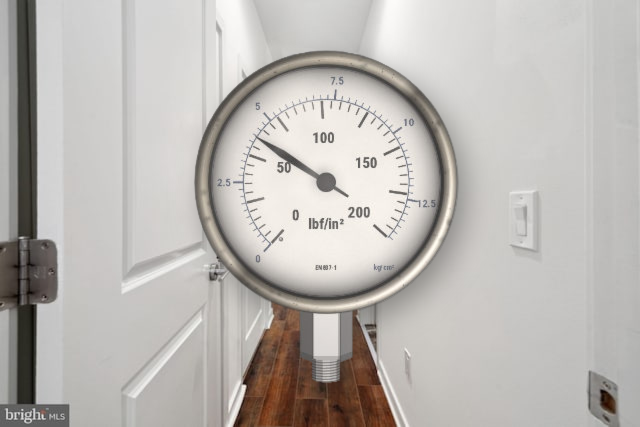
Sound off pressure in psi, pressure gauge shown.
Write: 60 psi
